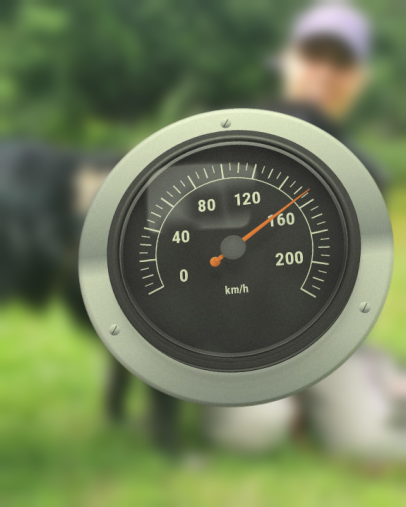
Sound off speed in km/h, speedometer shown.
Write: 155 km/h
